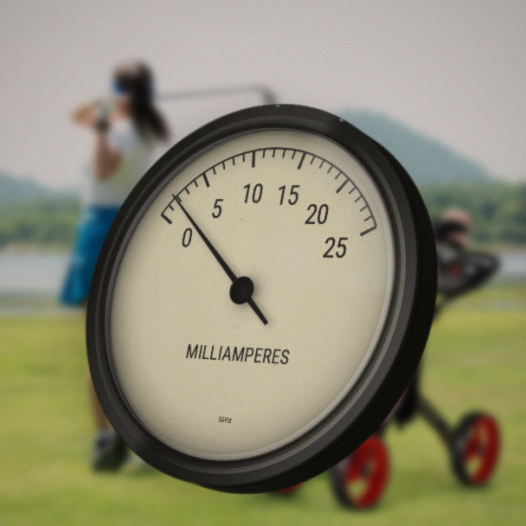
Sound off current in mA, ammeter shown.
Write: 2 mA
